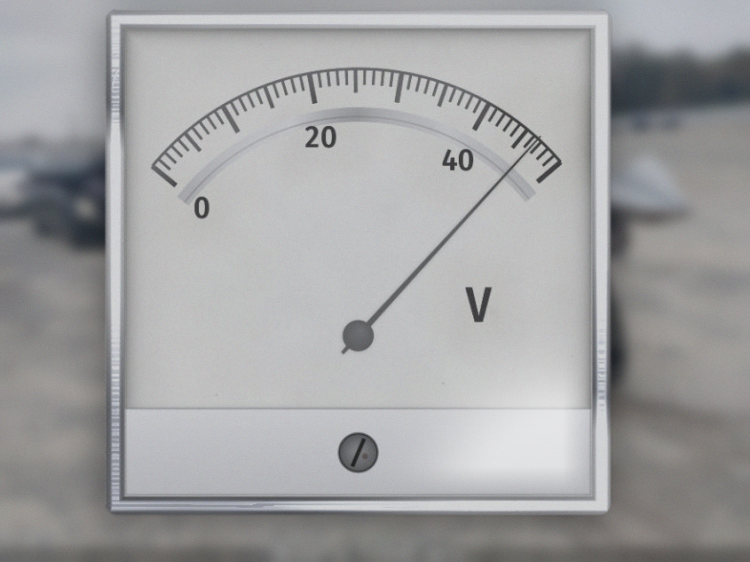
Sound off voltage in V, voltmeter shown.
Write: 46.5 V
